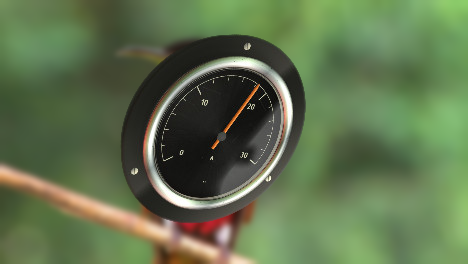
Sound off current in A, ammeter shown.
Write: 18 A
